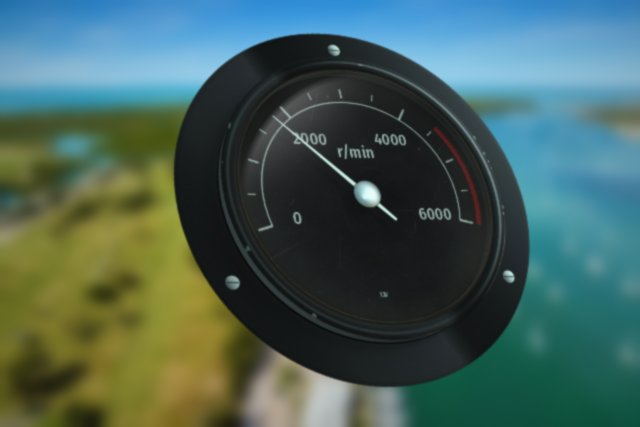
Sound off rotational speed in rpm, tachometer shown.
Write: 1750 rpm
